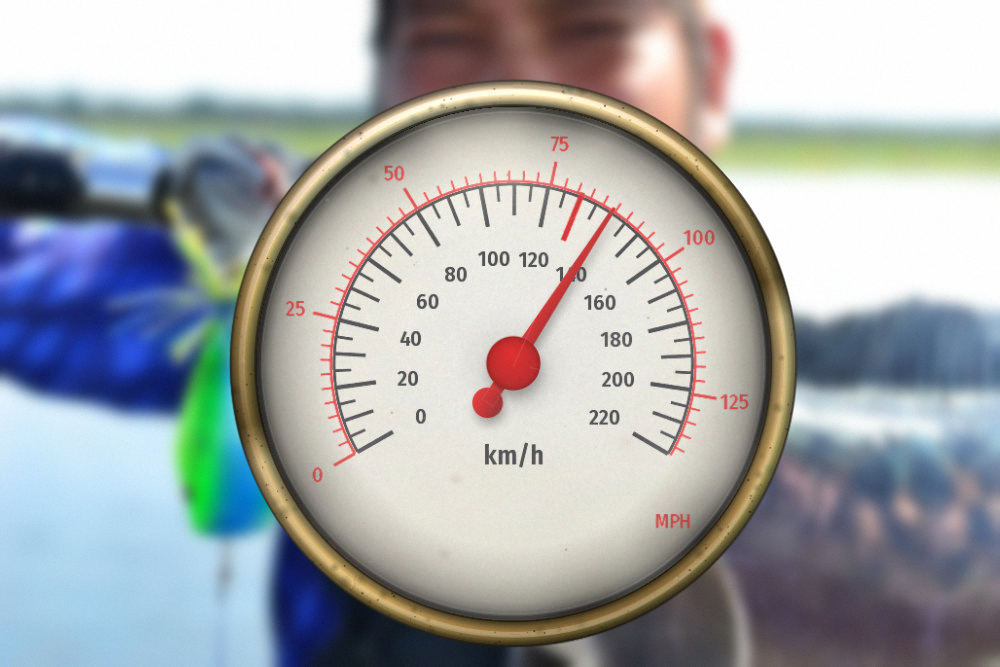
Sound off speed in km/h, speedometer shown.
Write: 140 km/h
